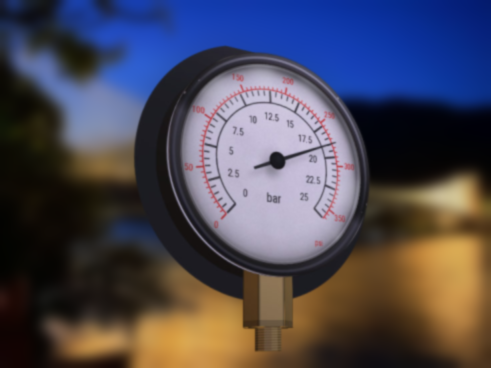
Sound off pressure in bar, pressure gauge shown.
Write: 19 bar
